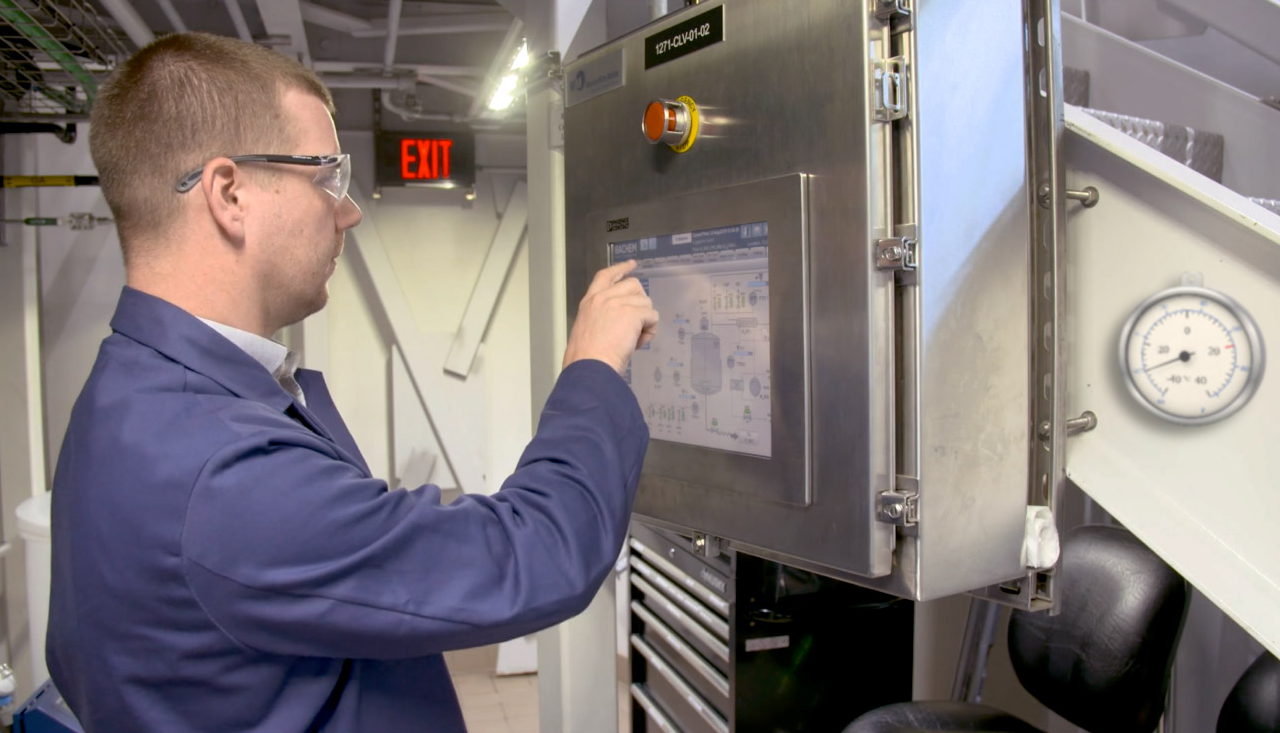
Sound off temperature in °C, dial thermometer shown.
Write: -30 °C
